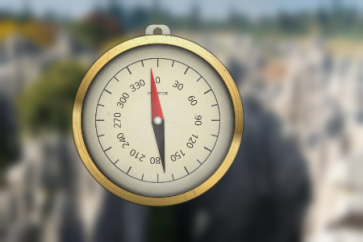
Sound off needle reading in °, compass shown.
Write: 352.5 °
